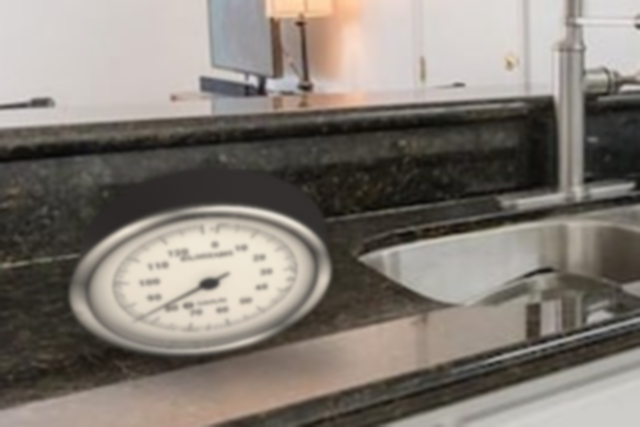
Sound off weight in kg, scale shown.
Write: 85 kg
